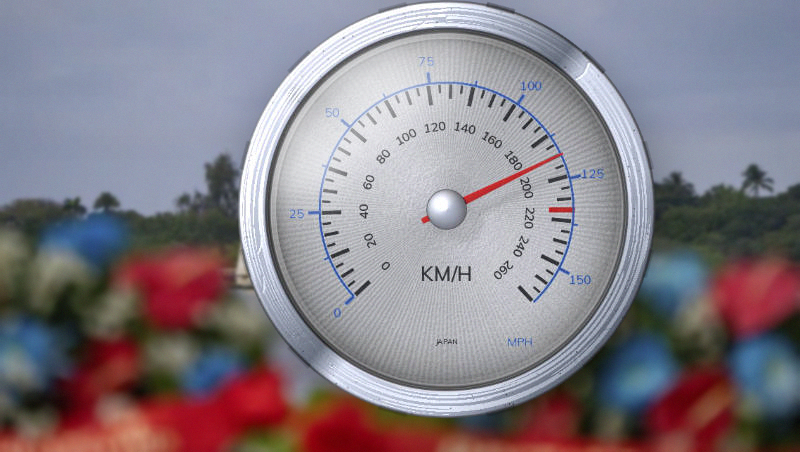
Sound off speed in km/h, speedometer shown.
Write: 190 km/h
